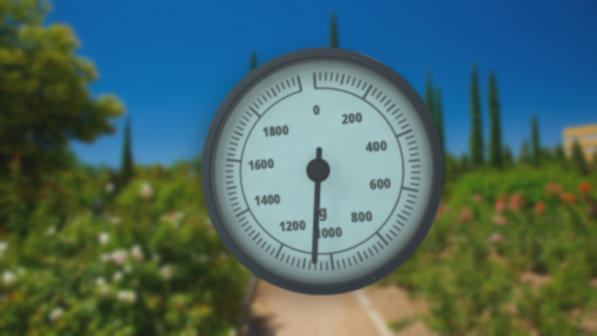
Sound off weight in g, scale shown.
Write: 1060 g
